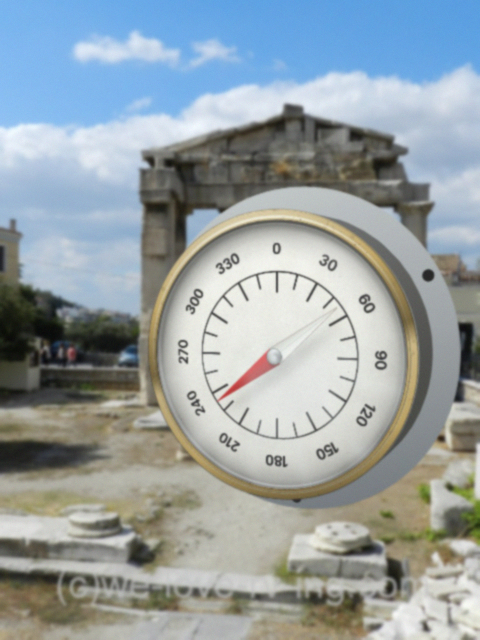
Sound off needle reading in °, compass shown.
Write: 232.5 °
